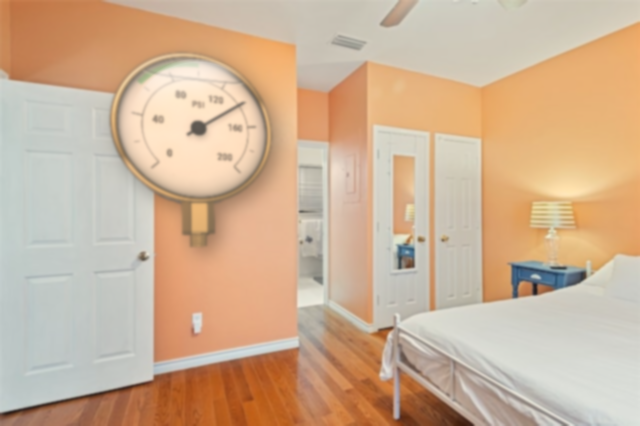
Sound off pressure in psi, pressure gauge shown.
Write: 140 psi
